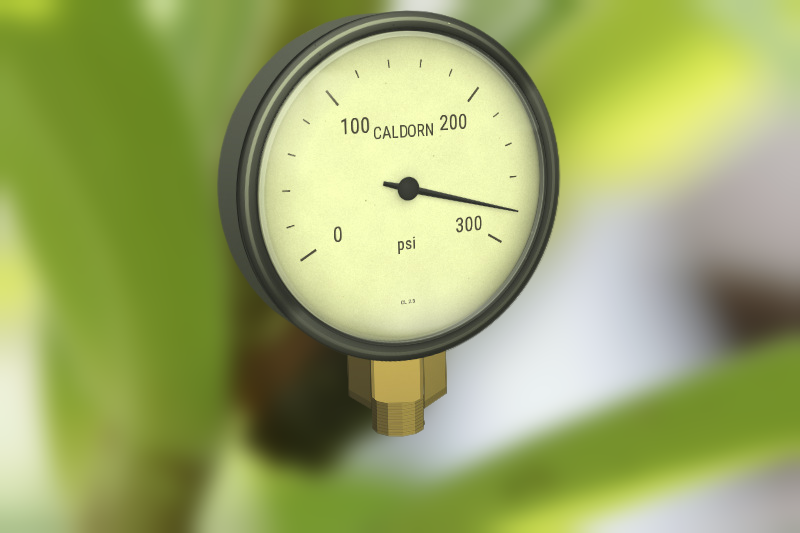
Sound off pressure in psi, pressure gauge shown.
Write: 280 psi
